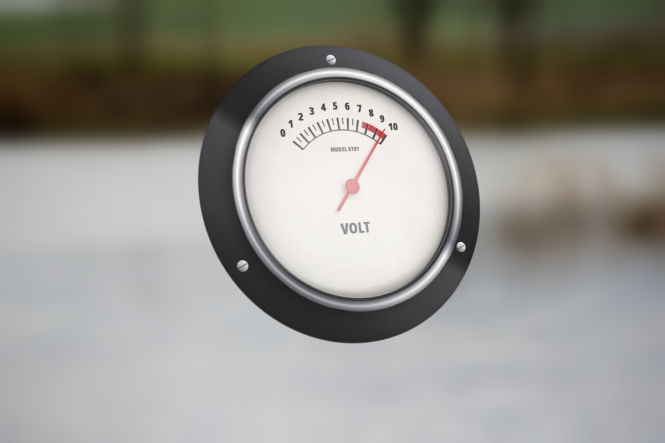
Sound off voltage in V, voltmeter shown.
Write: 9.5 V
